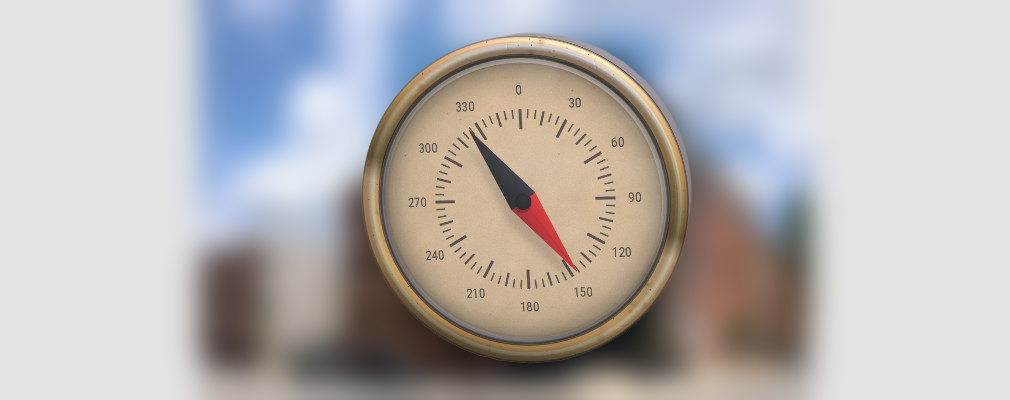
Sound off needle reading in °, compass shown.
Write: 145 °
